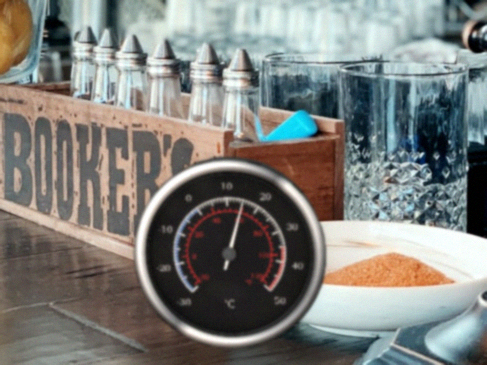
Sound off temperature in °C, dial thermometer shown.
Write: 15 °C
